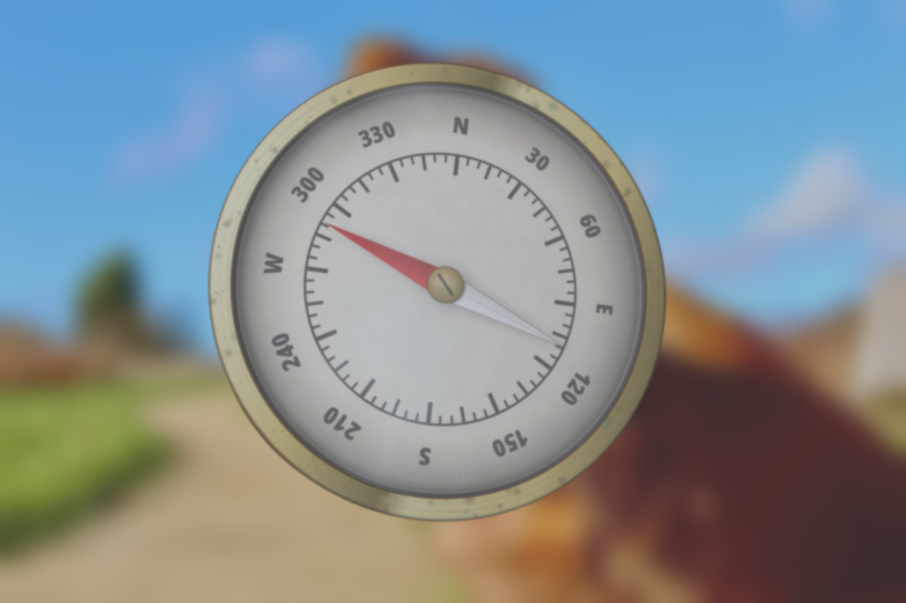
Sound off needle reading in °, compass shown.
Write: 290 °
